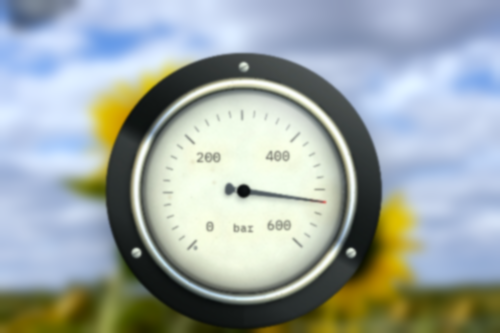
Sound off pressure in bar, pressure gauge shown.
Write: 520 bar
